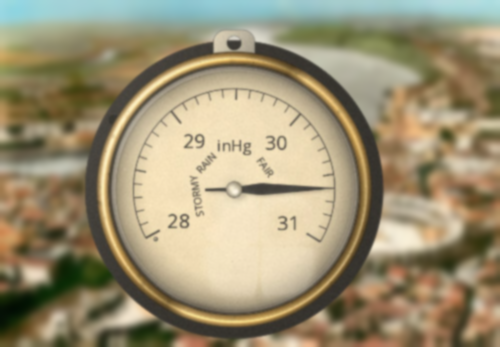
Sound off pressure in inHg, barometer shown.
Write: 30.6 inHg
